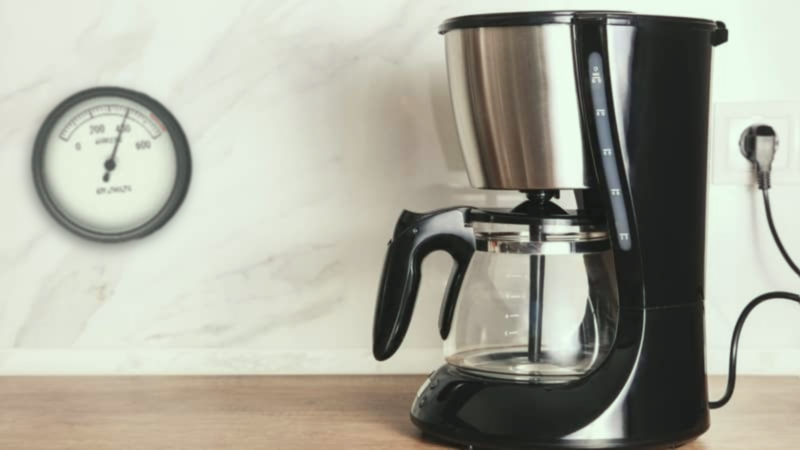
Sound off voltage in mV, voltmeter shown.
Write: 400 mV
